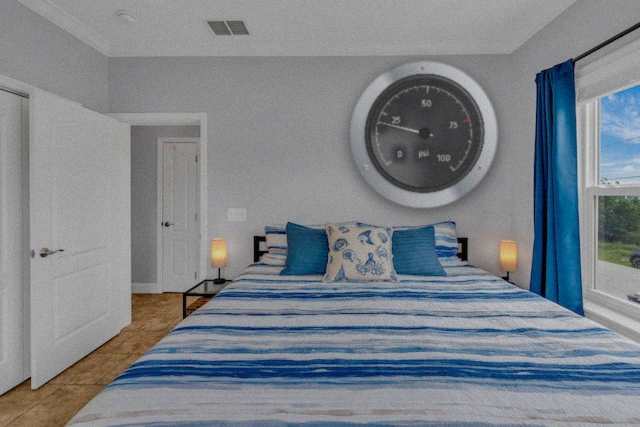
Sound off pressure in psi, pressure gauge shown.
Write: 20 psi
